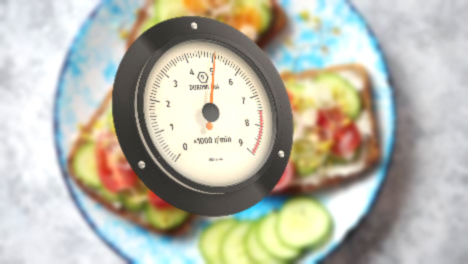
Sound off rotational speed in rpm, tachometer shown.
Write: 5000 rpm
